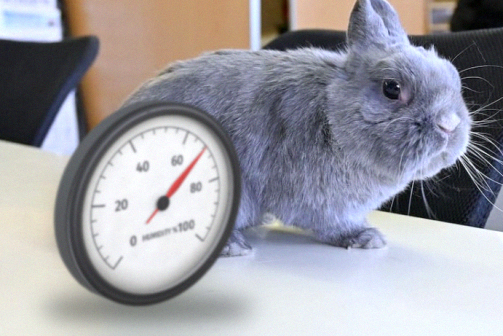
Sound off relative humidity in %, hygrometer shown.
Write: 68 %
